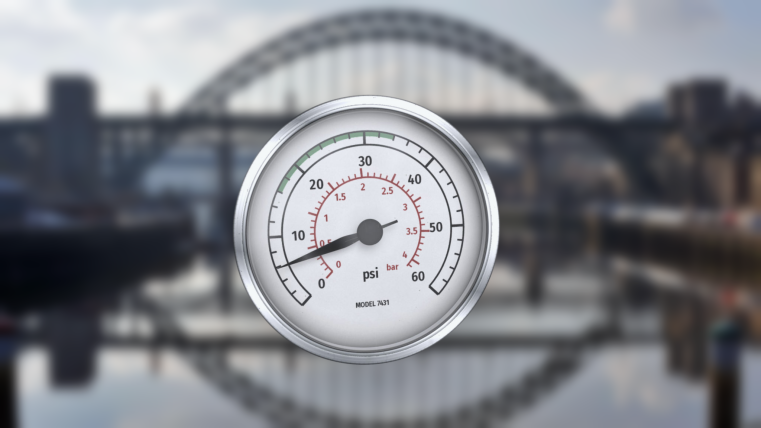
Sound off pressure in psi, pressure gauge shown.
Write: 6 psi
